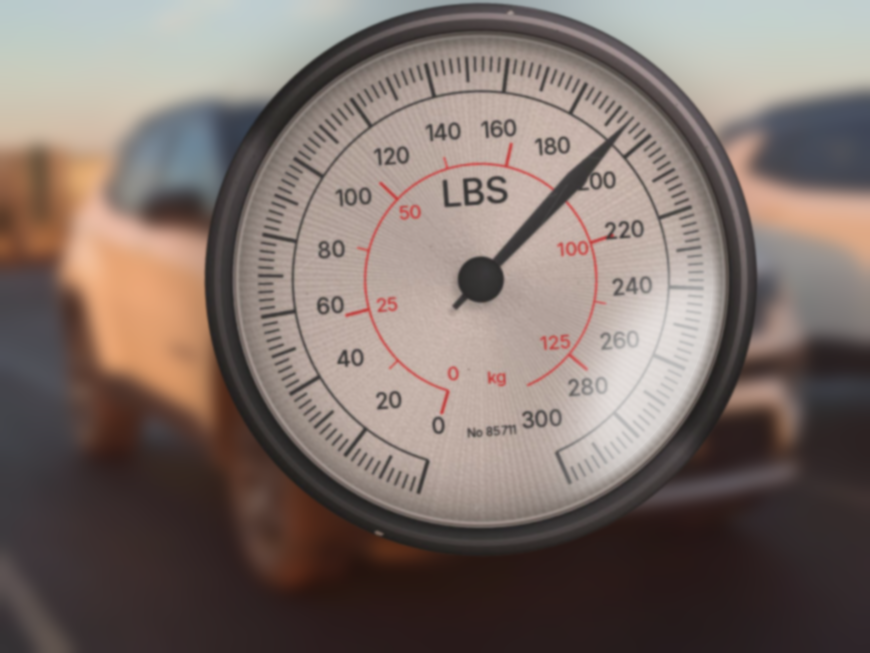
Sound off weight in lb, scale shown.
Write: 194 lb
